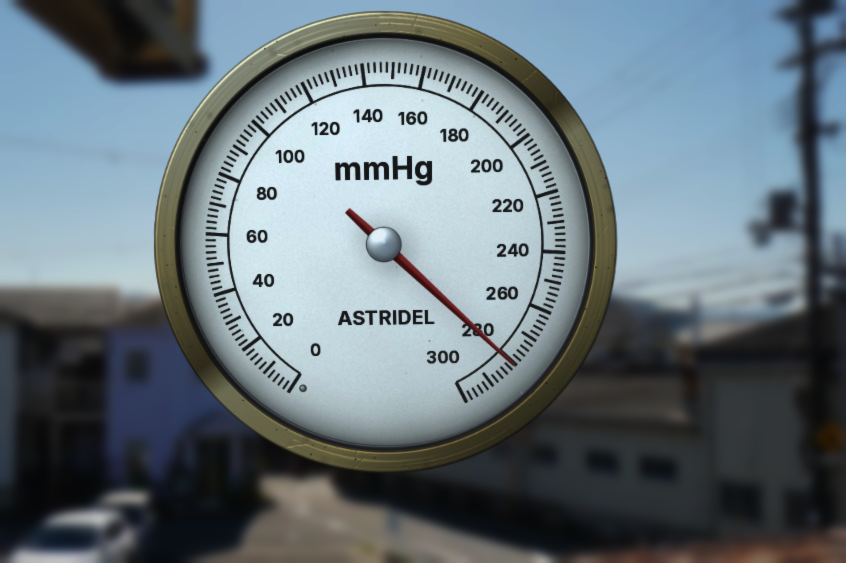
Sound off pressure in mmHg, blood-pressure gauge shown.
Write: 280 mmHg
